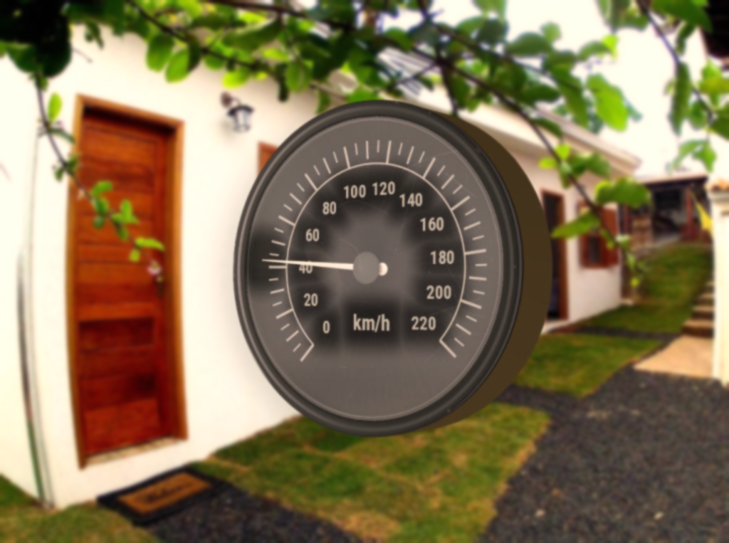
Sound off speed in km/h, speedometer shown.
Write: 42.5 km/h
